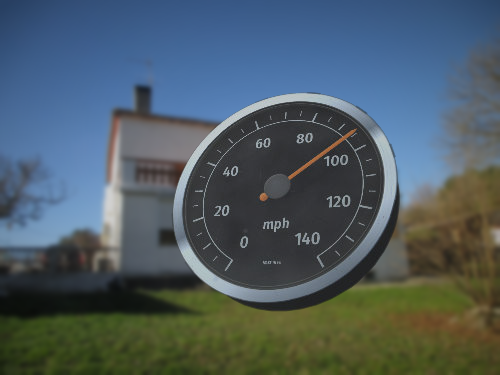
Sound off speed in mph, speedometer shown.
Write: 95 mph
